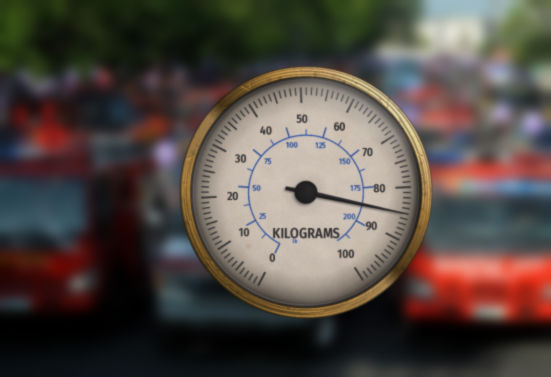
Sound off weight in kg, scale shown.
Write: 85 kg
